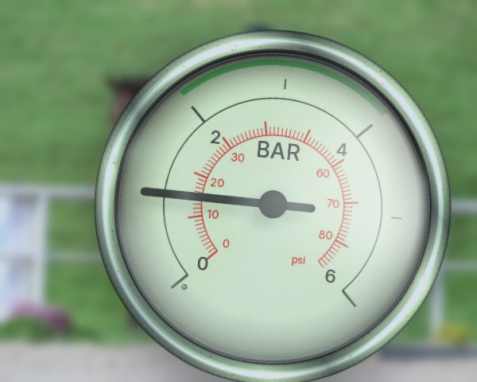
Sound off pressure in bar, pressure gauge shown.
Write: 1 bar
